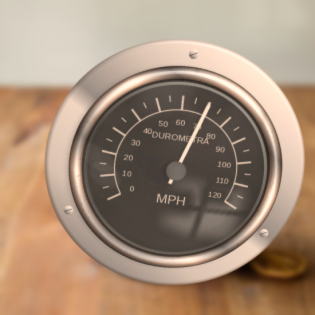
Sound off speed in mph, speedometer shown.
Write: 70 mph
